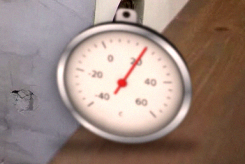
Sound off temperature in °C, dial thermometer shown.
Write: 20 °C
